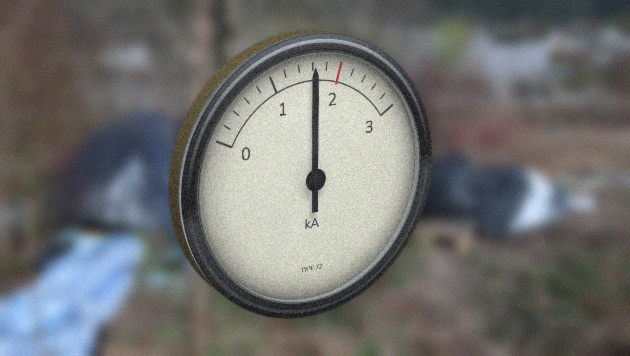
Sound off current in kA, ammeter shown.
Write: 1.6 kA
